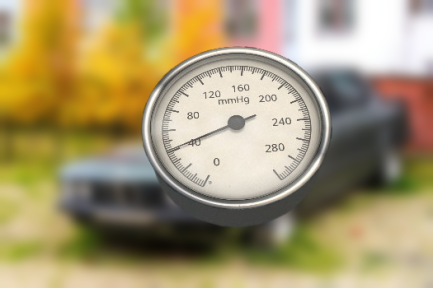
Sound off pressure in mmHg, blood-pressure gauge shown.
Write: 40 mmHg
